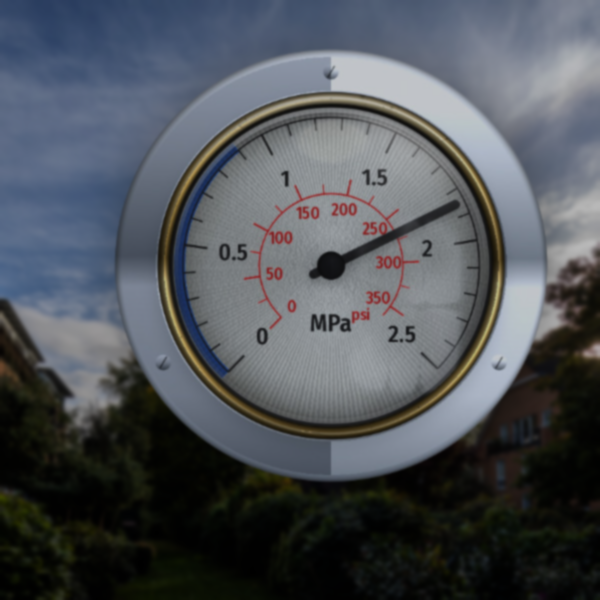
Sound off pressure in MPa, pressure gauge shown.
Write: 1.85 MPa
